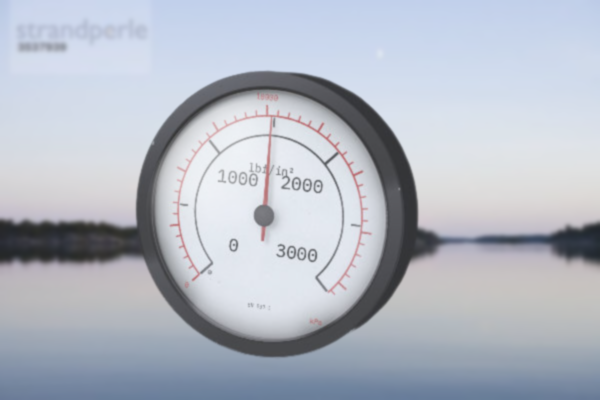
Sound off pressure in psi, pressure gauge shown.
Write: 1500 psi
